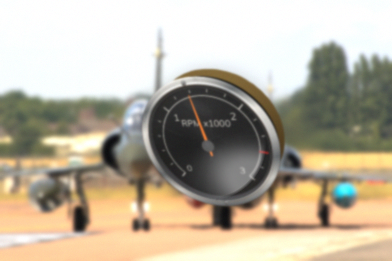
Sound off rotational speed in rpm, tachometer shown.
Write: 1400 rpm
